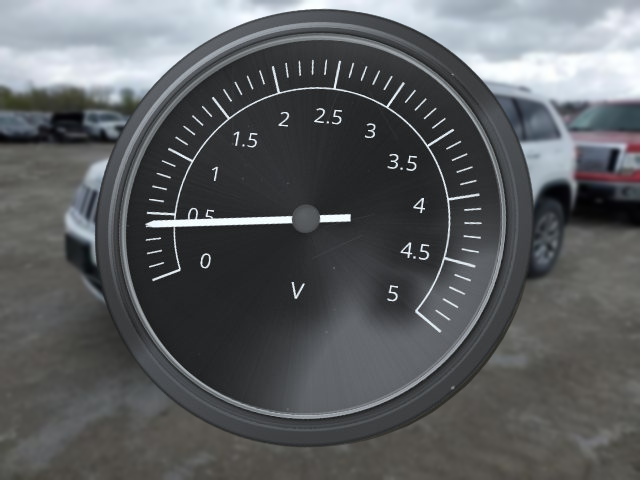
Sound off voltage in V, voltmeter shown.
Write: 0.4 V
